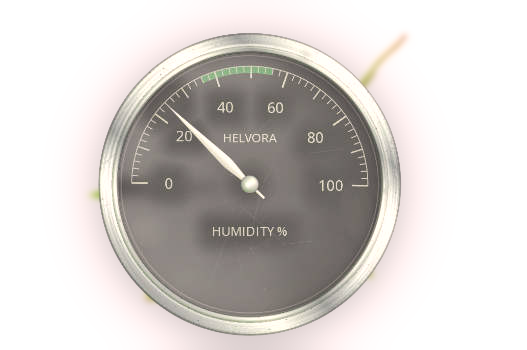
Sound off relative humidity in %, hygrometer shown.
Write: 24 %
